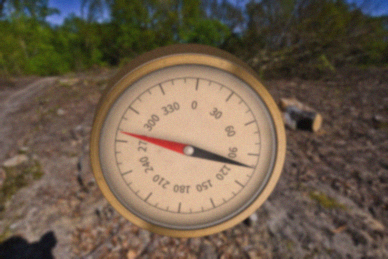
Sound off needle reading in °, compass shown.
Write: 280 °
